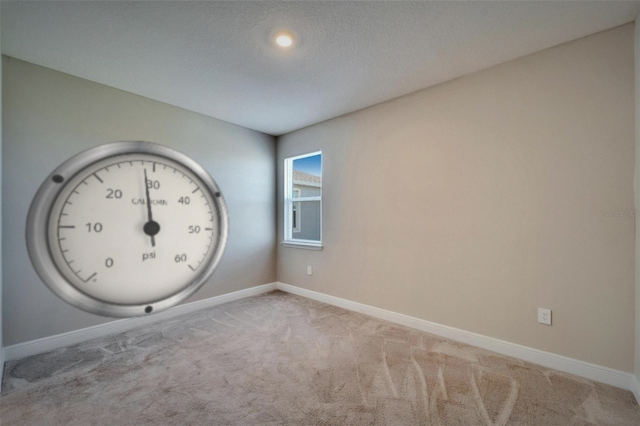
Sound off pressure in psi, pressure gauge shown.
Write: 28 psi
